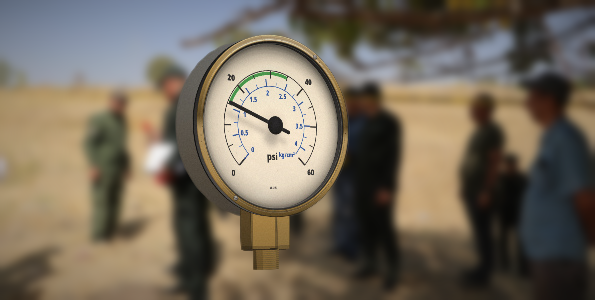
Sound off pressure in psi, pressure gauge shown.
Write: 15 psi
